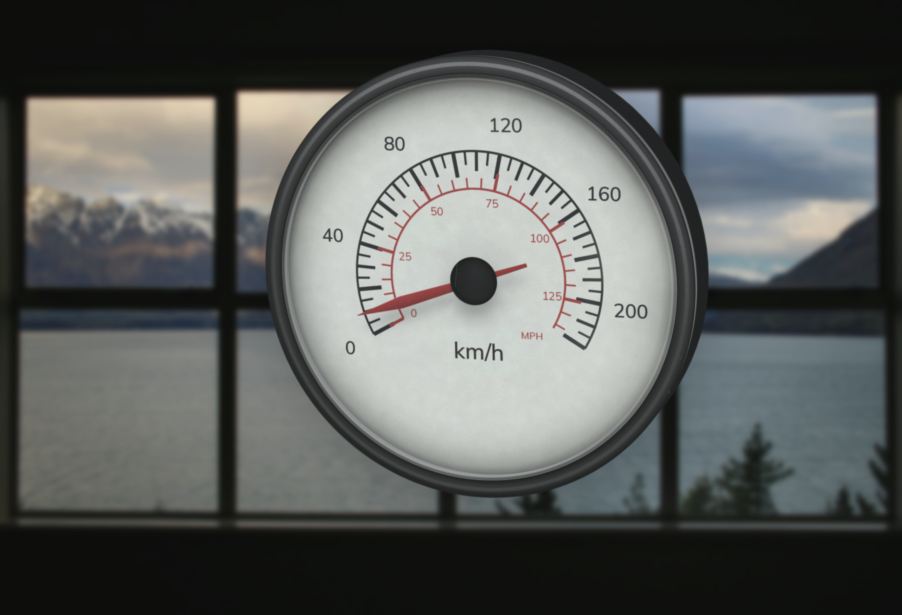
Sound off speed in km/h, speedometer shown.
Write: 10 km/h
